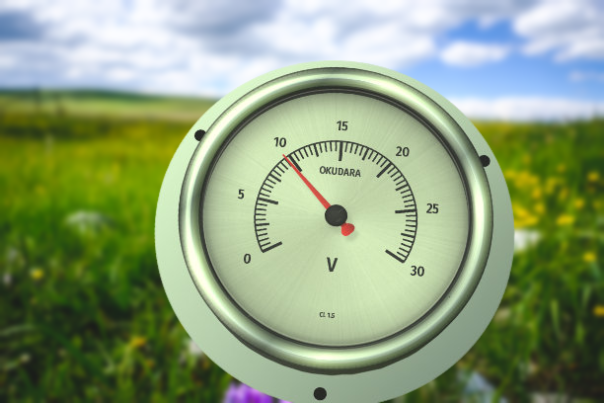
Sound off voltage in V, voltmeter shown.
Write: 9.5 V
